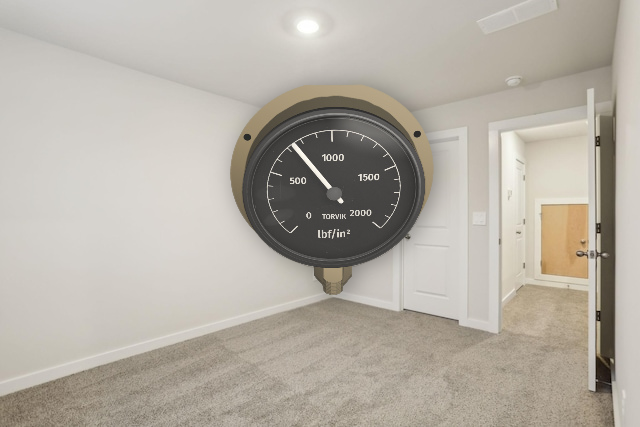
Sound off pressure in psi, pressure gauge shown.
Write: 750 psi
